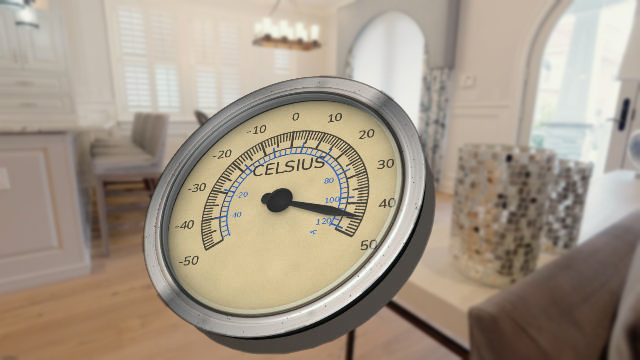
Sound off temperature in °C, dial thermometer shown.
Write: 45 °C
